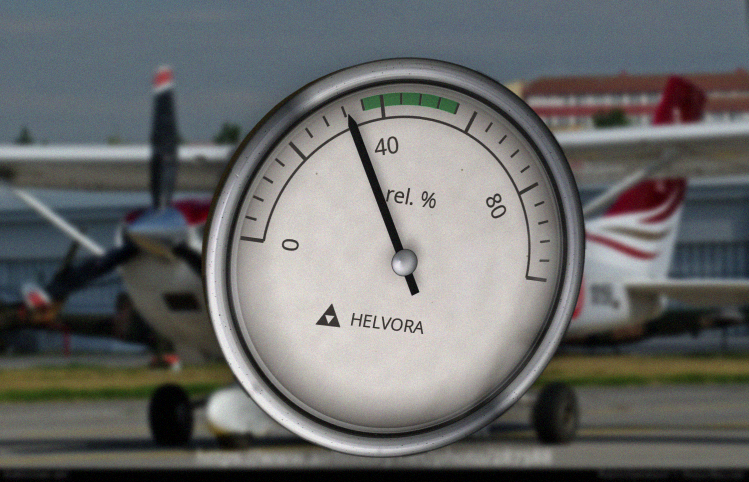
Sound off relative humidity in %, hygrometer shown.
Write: 32 %
